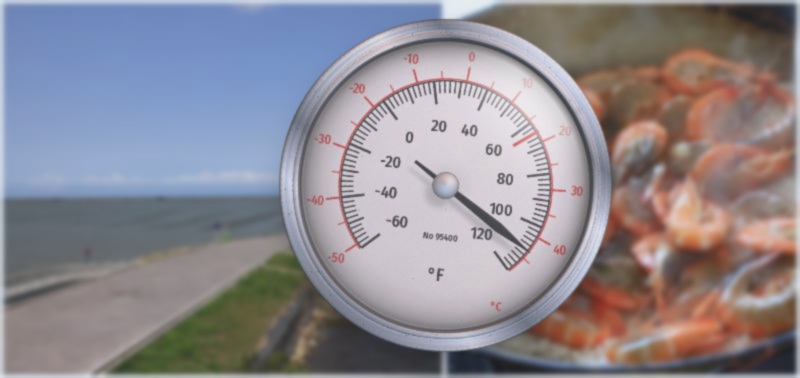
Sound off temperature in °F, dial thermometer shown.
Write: 110 °F
